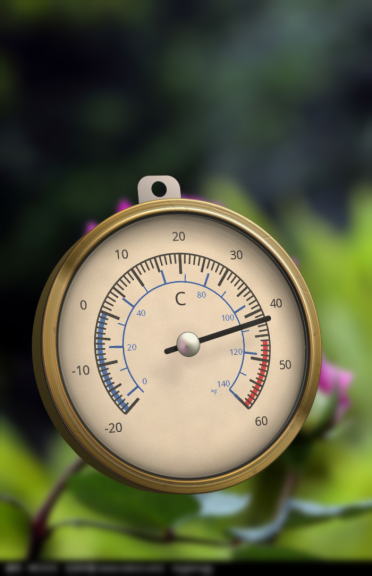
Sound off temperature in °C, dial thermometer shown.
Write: 42 °C
